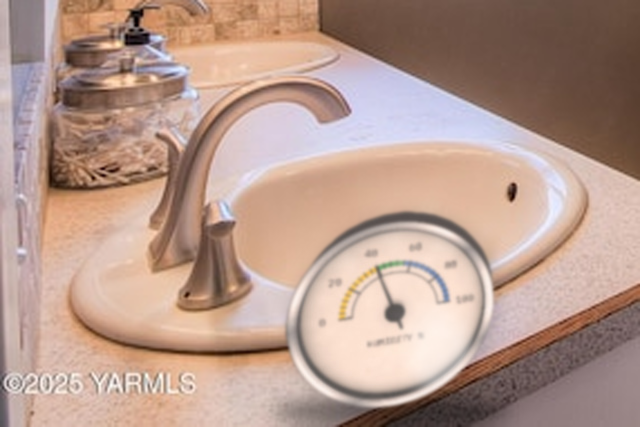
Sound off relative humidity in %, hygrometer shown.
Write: 40 %
